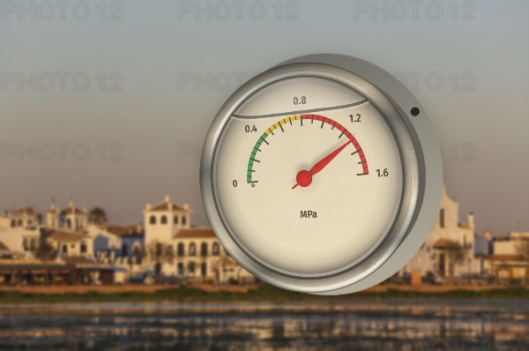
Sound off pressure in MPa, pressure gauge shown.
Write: 1.3 MPa
